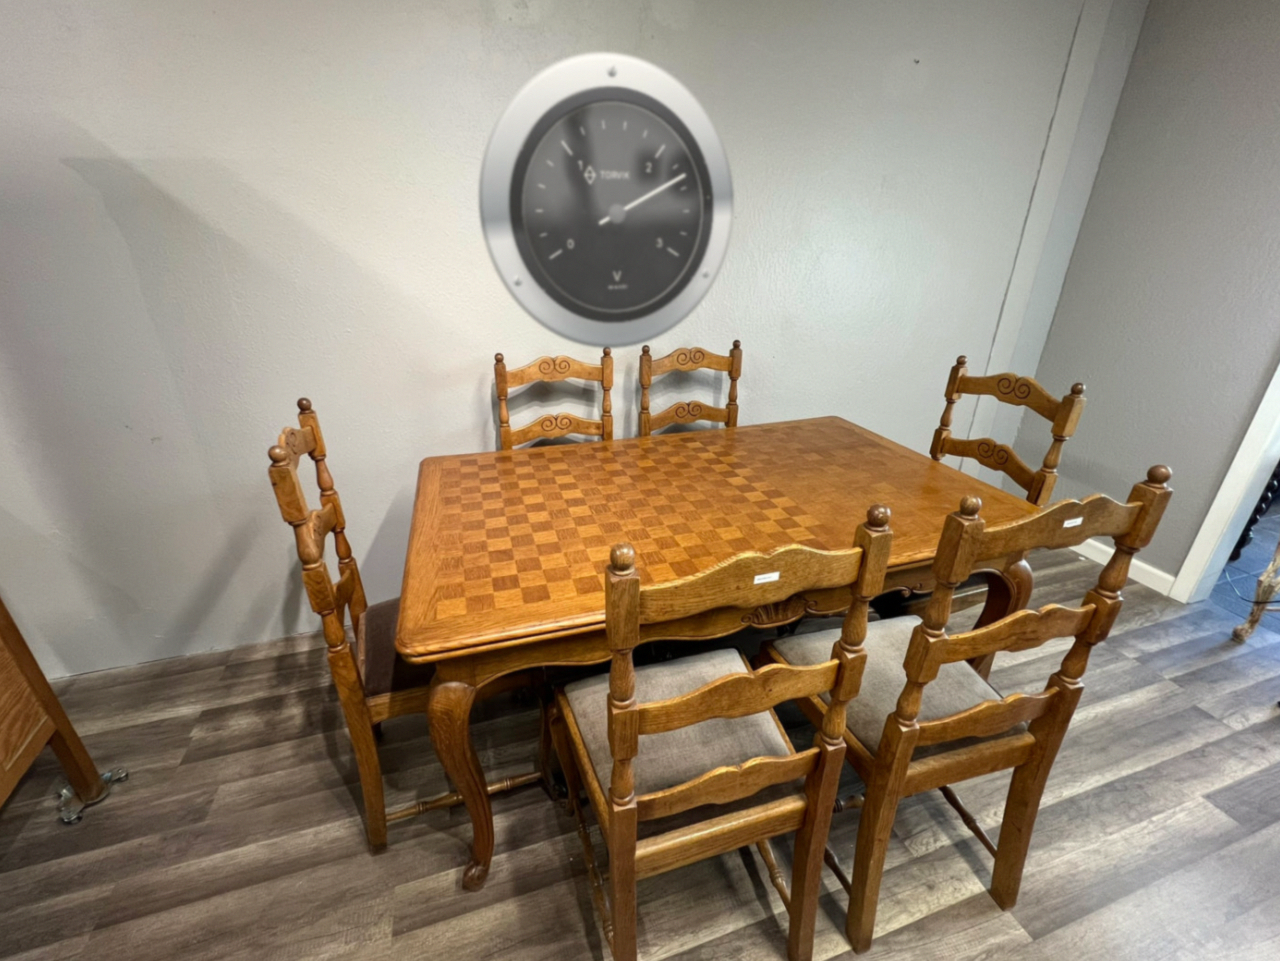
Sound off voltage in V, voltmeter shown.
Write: 2.3 V
